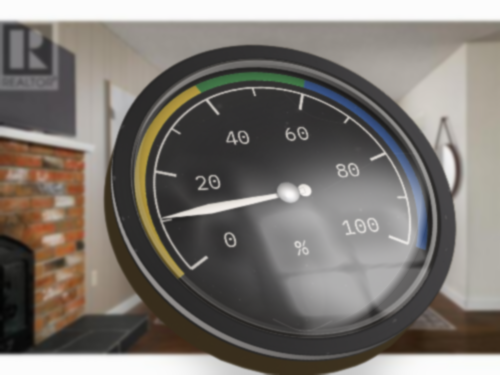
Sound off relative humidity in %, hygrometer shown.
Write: 10 %
